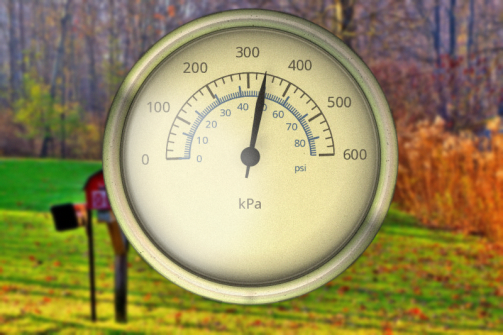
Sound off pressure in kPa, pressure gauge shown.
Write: 340 kPa
